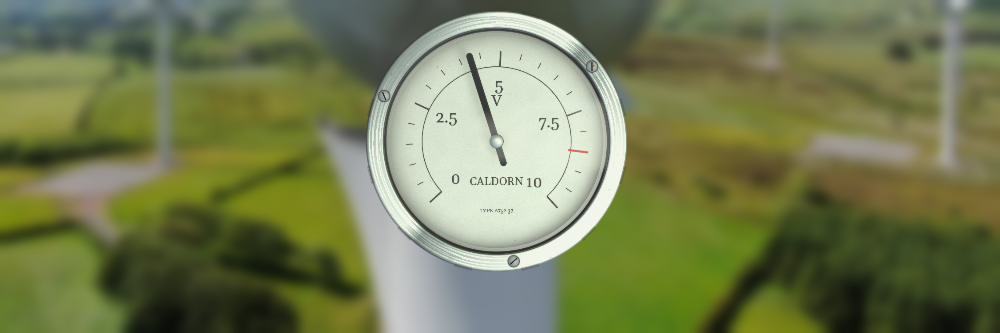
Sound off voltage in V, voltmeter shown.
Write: 4.25 V
